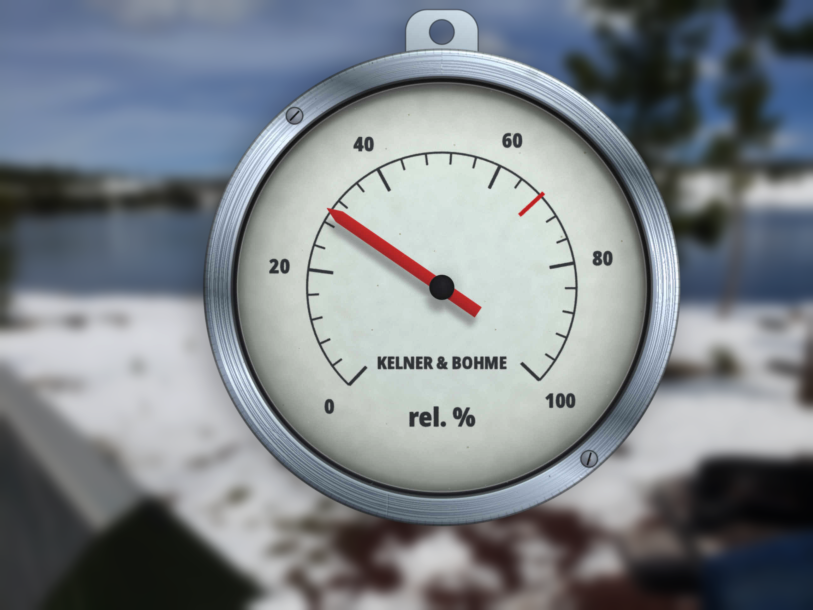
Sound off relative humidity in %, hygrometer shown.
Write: 30 %
